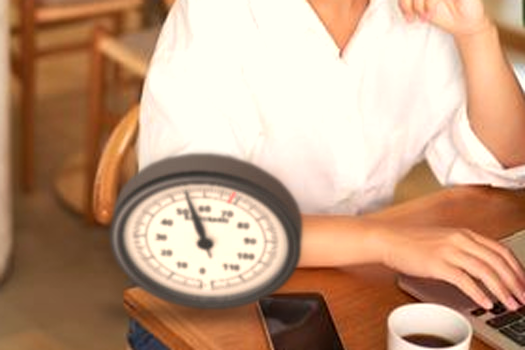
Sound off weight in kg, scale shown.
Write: 55 kg
